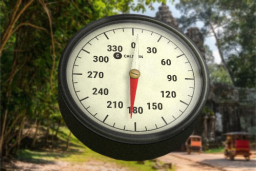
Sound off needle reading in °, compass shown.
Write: 185 °
